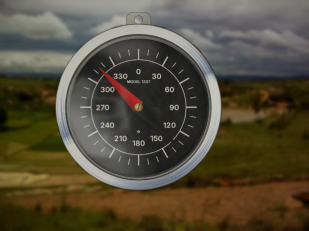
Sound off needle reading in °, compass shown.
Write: 315 °
